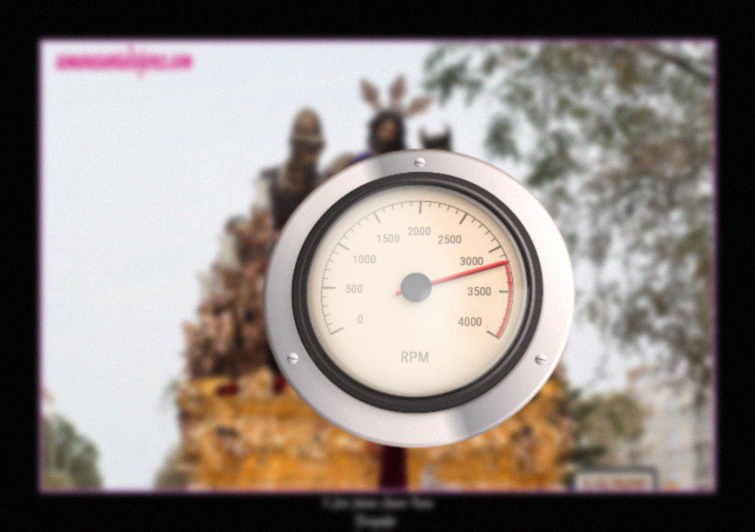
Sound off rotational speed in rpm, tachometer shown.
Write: 3200 rpm
